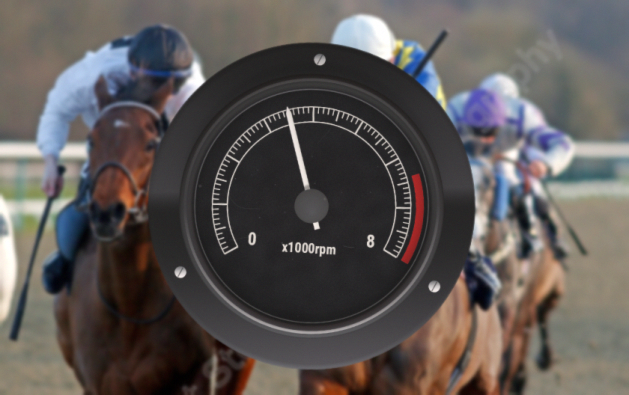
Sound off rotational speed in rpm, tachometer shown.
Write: 3500 rpm
